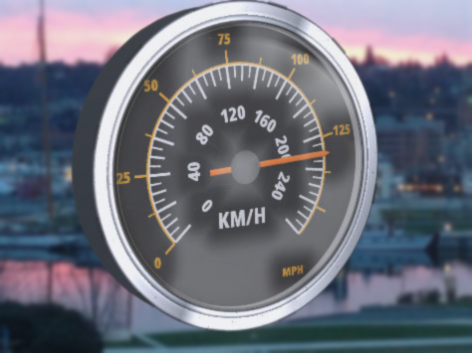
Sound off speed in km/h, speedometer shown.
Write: 210 km/h
